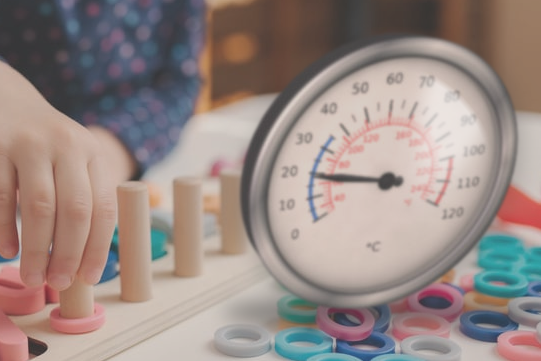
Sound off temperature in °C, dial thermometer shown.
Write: 20 °C
